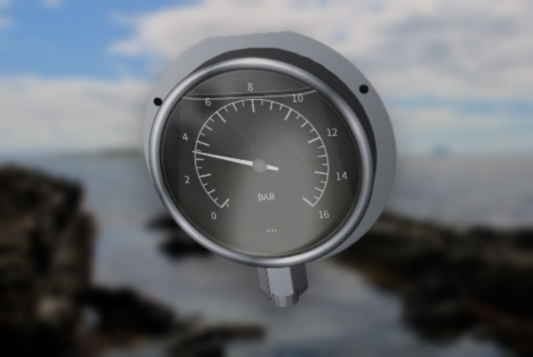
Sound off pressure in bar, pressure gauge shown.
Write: 3.5 bar
